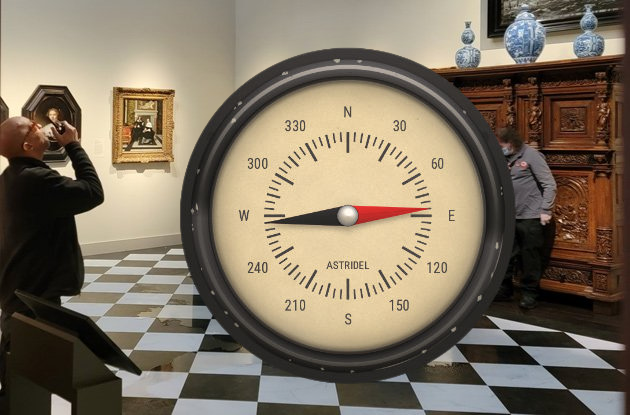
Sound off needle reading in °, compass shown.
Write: 85 °
